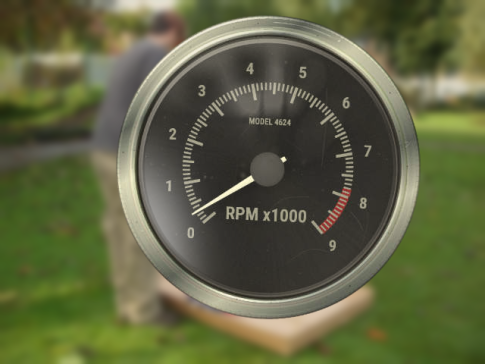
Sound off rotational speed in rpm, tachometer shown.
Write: 300 rpm
